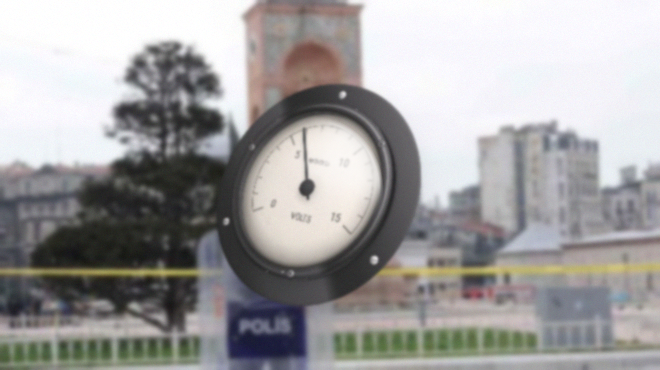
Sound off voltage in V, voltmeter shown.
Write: 6 V
